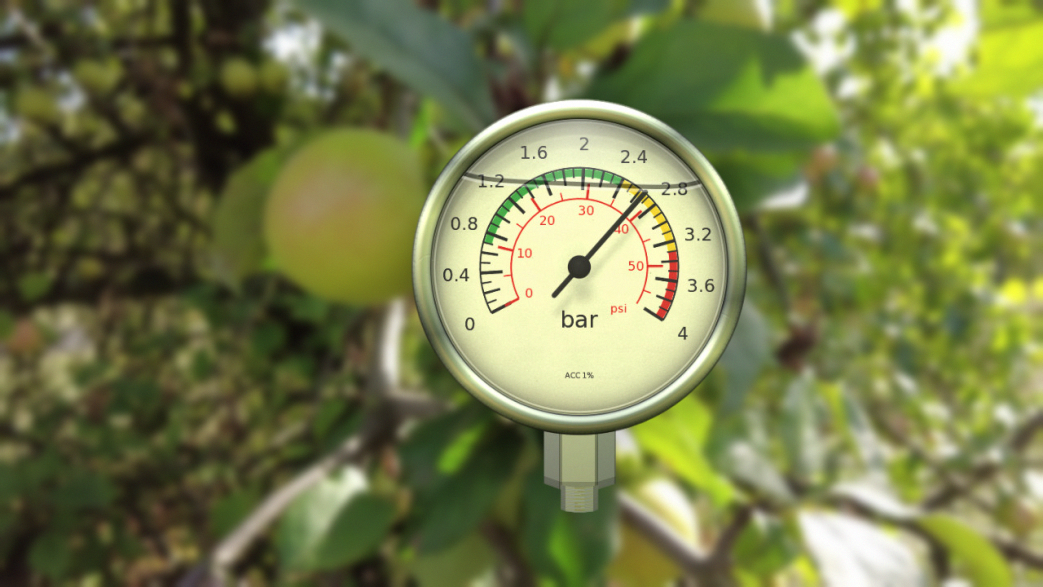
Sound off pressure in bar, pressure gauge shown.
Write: 2.65 bar
